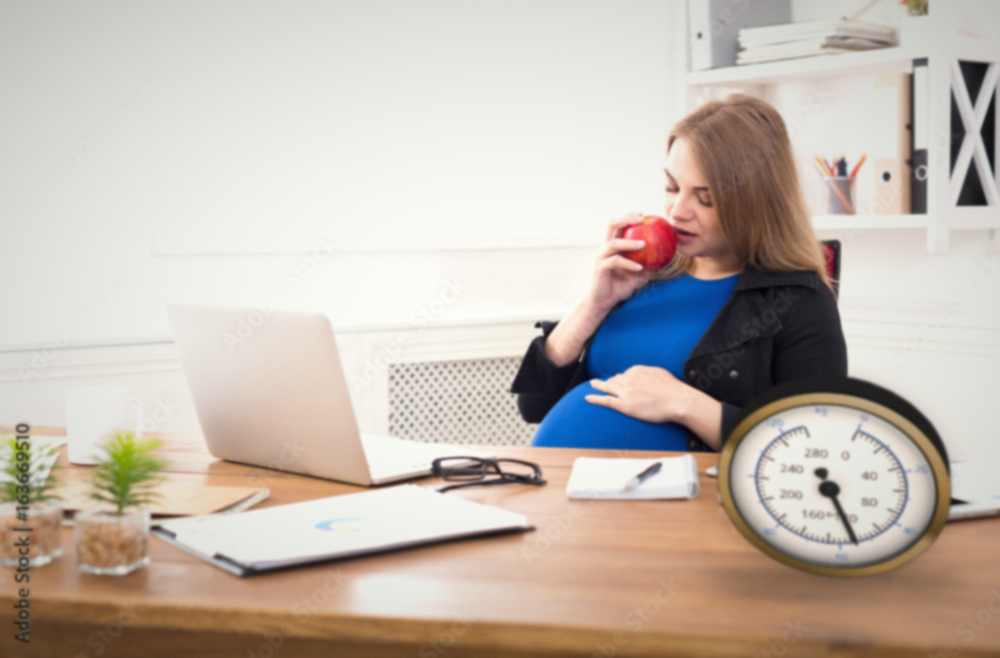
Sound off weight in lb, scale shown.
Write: 120 lb
